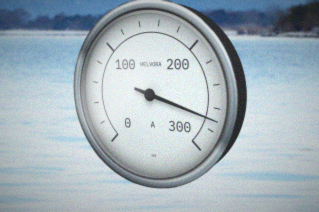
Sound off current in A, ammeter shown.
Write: 270 A
